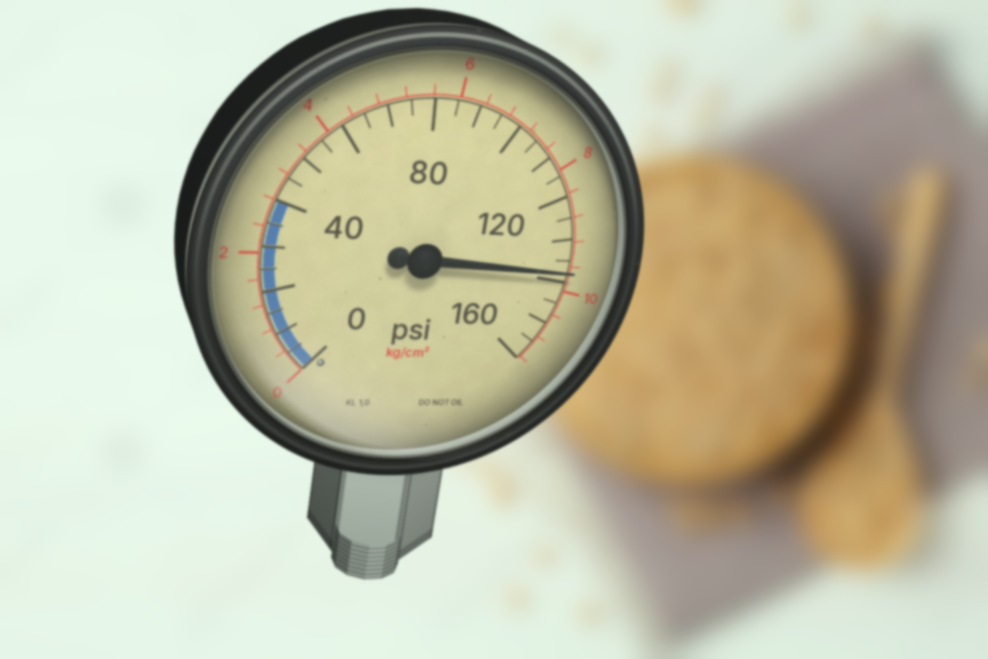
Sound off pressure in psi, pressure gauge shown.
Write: 137.5 psi
